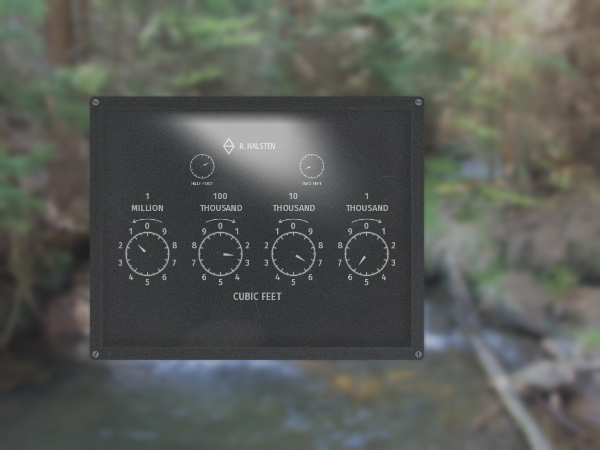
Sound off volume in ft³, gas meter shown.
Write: 126600 ft³
